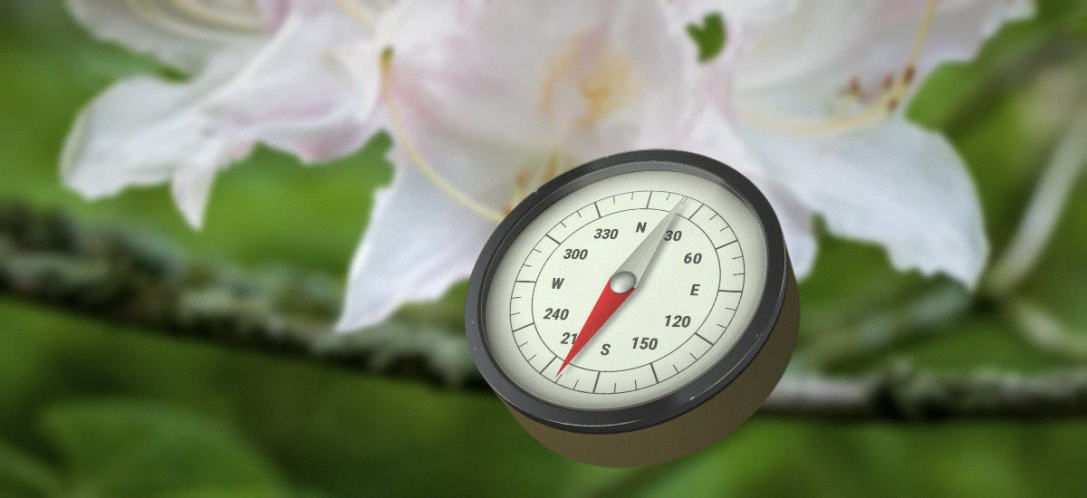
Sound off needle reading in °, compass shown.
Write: 200 °
